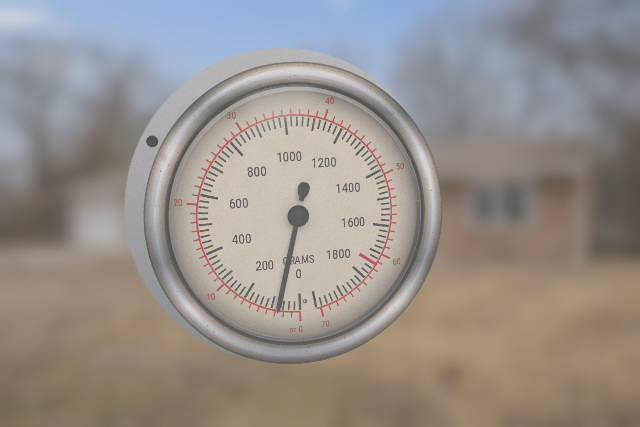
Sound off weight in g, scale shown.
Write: 80 g
